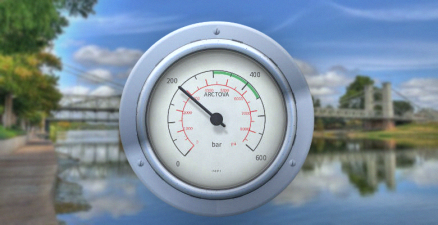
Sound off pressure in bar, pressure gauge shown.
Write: 200 bar
